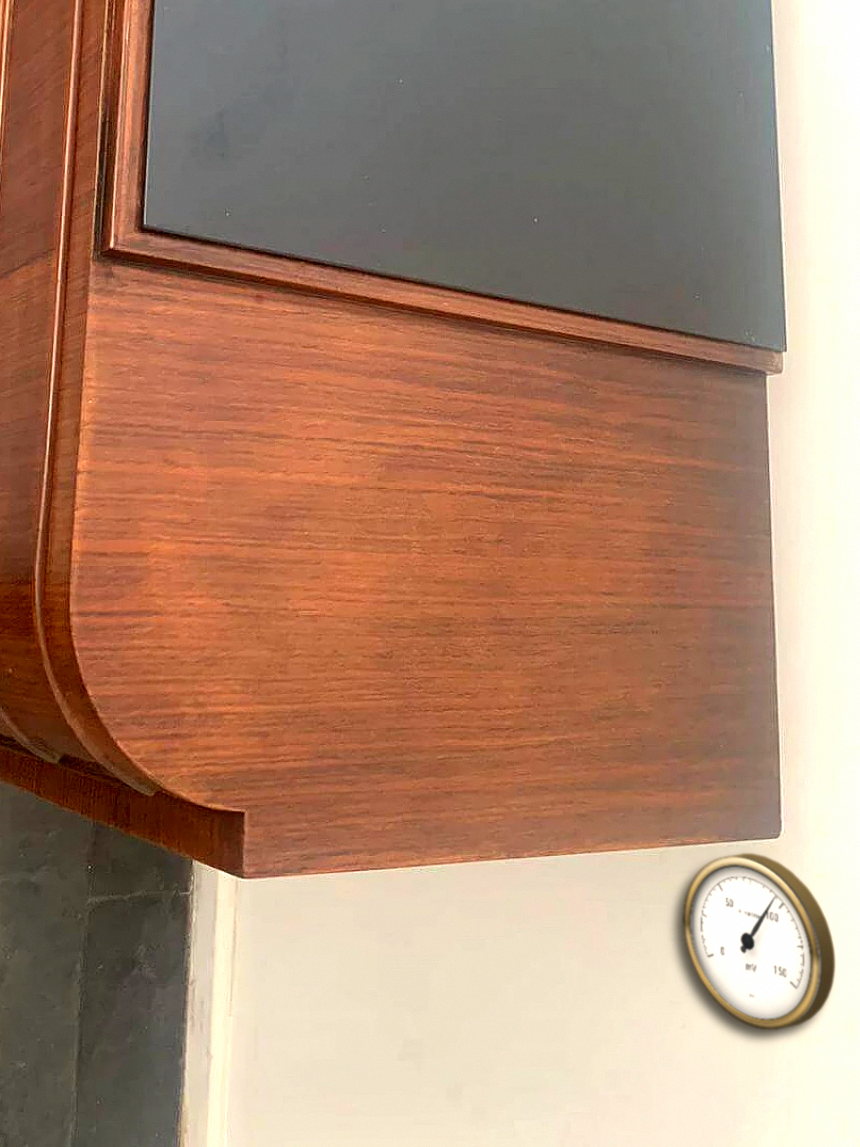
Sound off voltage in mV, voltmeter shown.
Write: 95 mV
